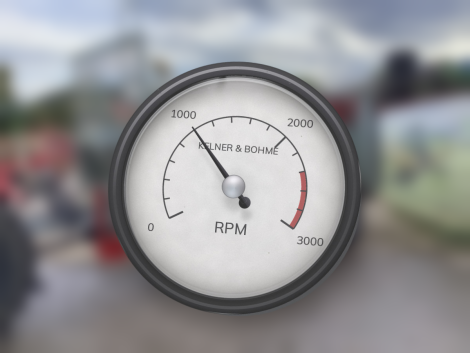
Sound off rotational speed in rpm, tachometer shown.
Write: 1000 rpm
